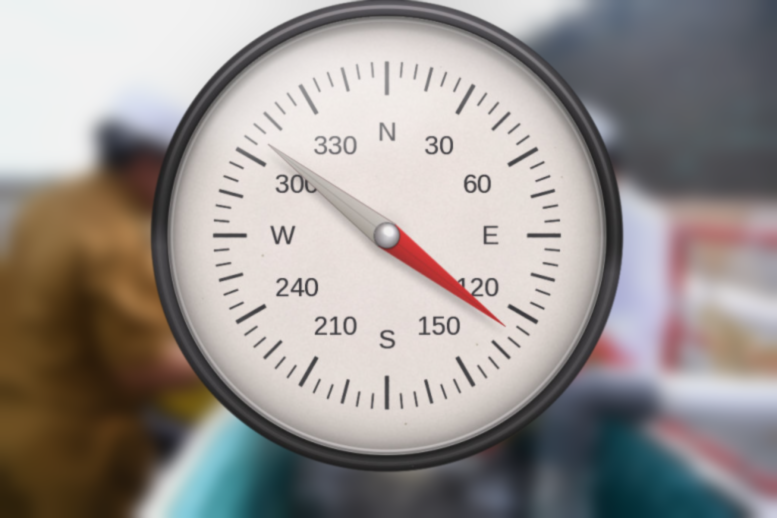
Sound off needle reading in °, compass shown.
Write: 127.5 °
